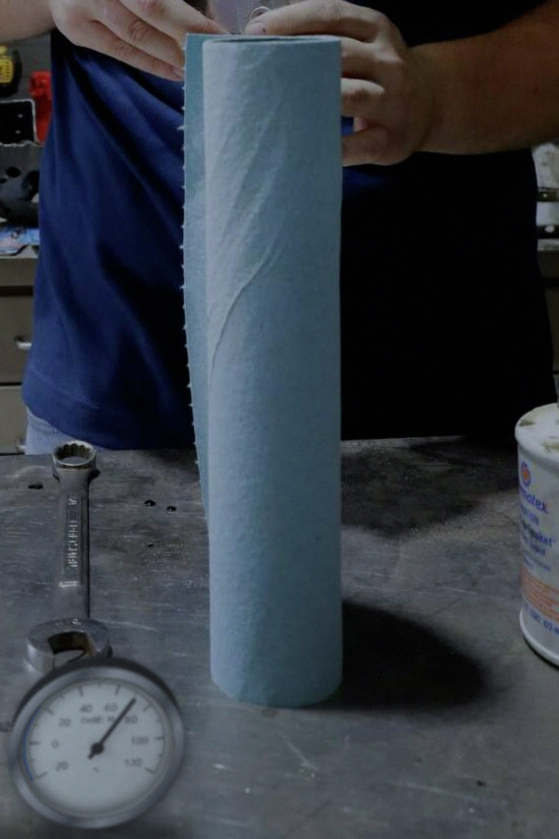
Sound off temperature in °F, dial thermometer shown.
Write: 70 °F
